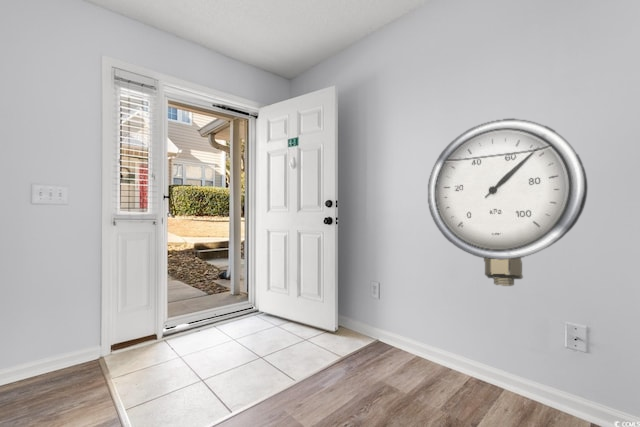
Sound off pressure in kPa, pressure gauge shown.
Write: 67.5 kPa
